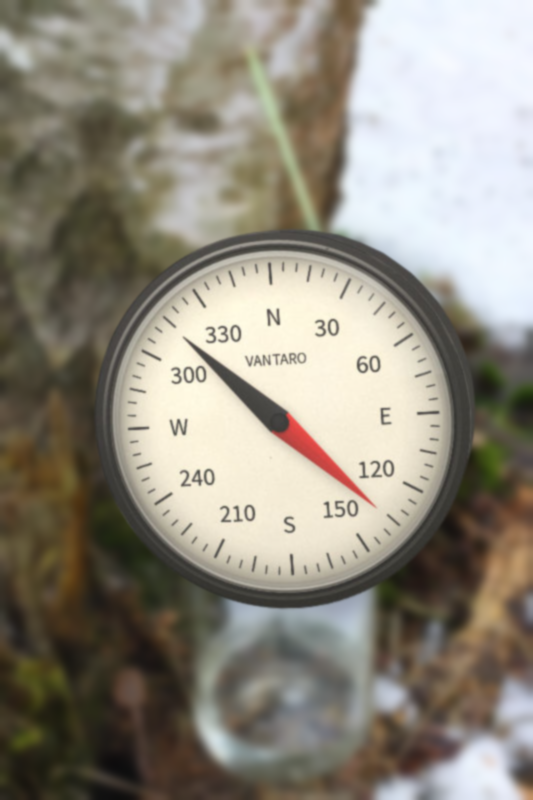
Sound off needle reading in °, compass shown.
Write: 135 °
